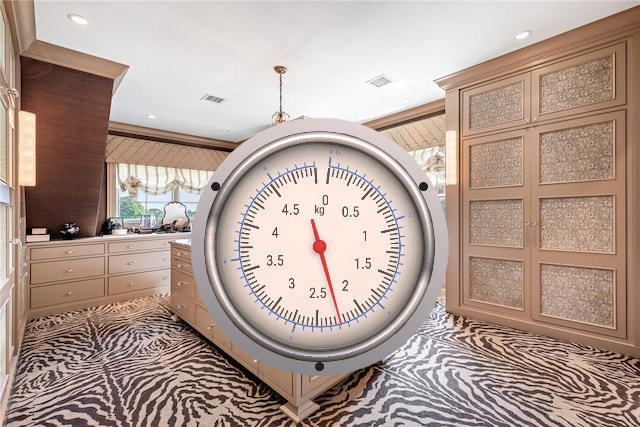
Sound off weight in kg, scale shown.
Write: 2.25 kg
